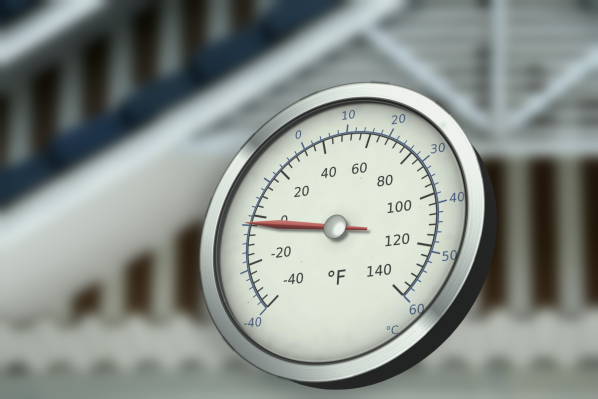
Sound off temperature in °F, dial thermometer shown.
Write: -4 °F
